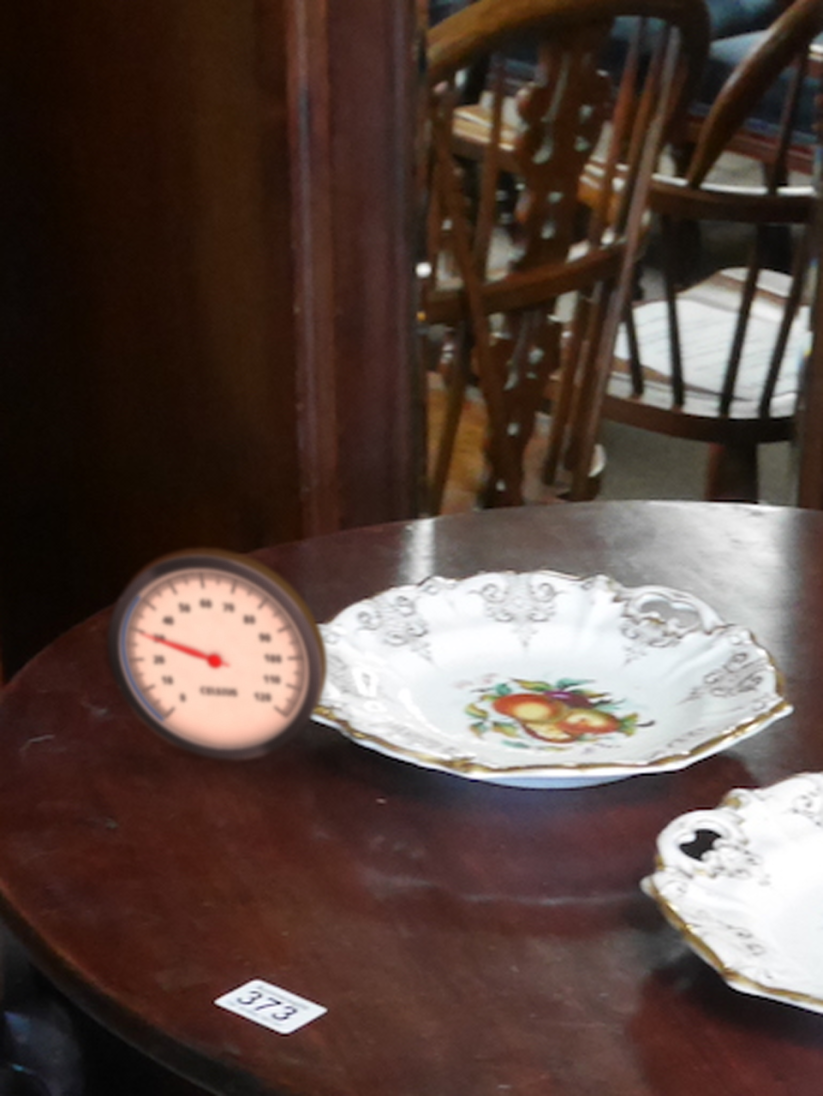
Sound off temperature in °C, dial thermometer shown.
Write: 30 °C
